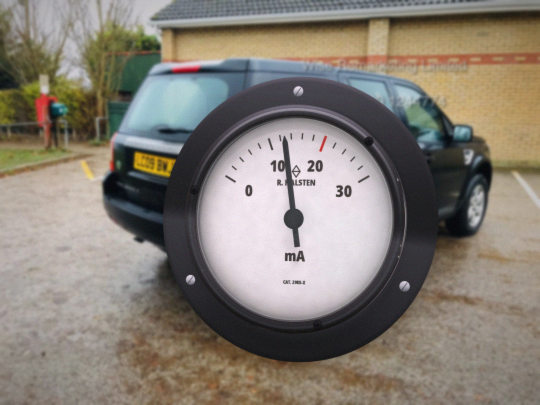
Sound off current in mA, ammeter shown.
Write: 13 mA
